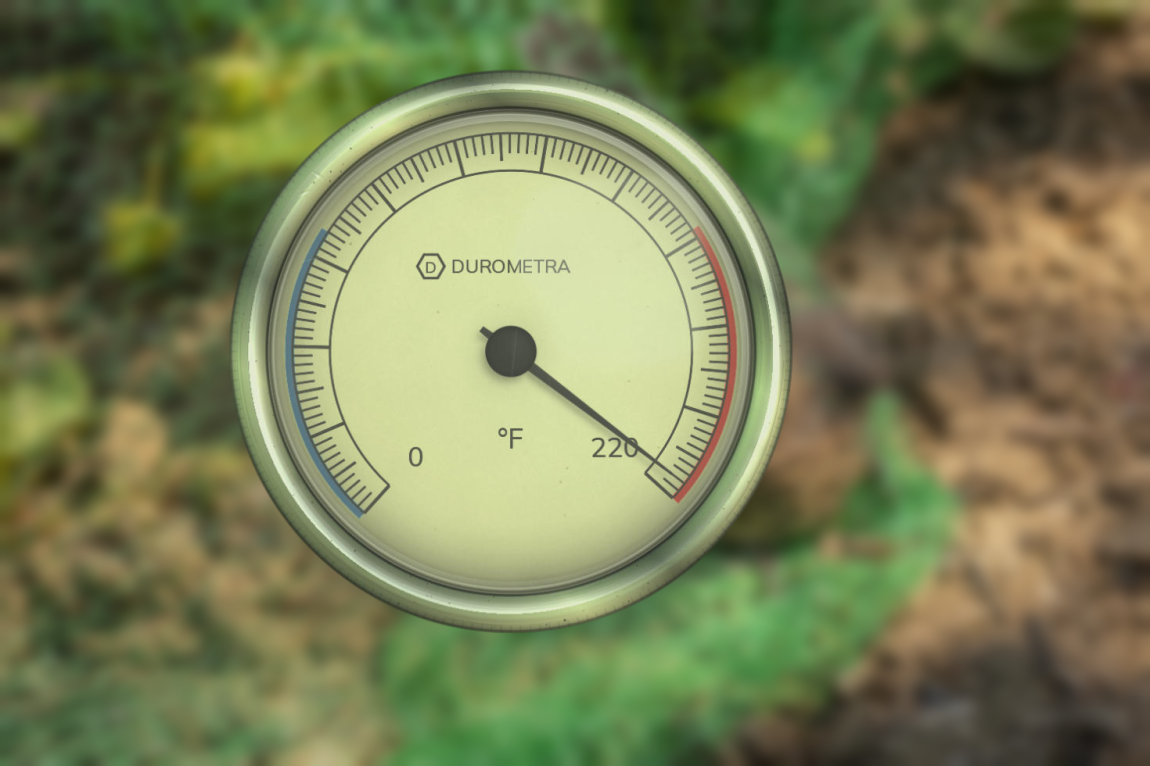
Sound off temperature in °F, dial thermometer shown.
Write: 216 °F
